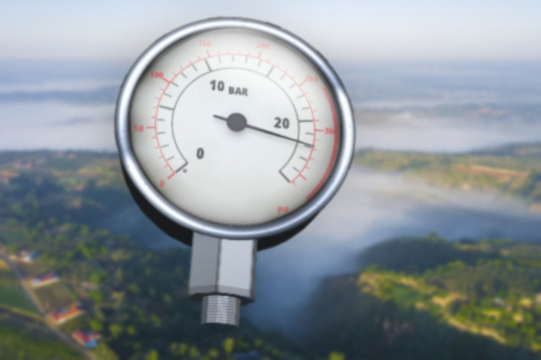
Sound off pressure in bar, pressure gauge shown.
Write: 22 bar
